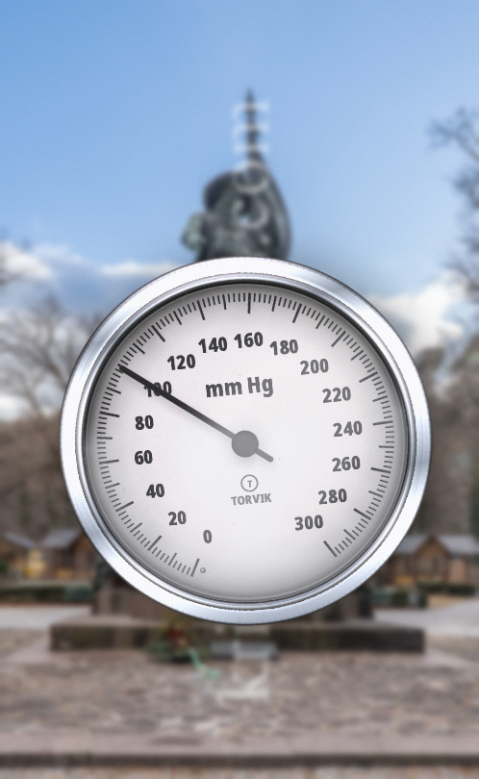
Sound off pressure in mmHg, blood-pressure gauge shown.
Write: 100 mmHg
